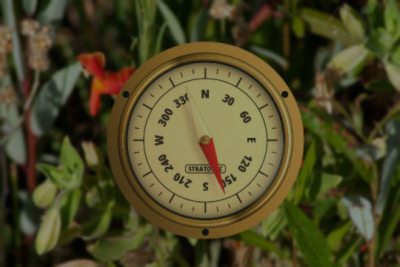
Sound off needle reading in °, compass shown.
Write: 160 °
